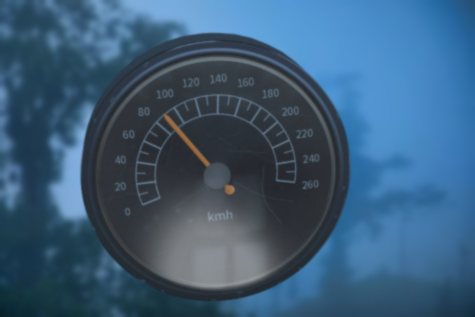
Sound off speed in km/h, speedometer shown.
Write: 90 km/h
